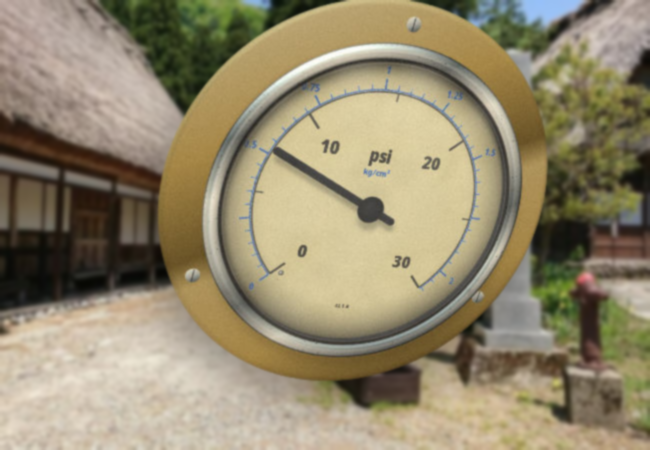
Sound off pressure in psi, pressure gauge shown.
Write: 7.5 psi
